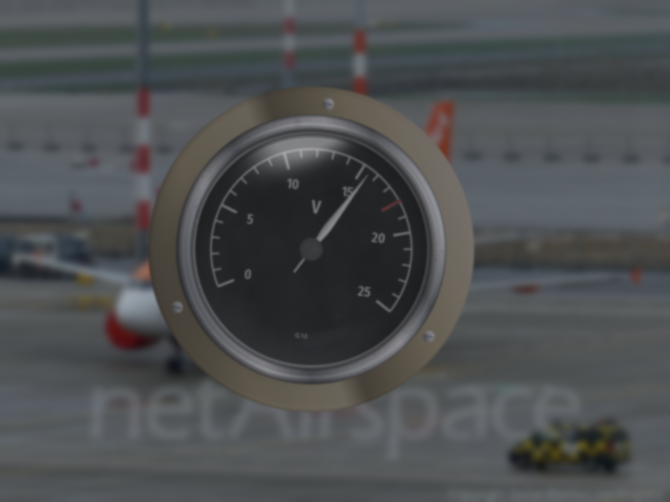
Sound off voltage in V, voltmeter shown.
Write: 15.5 V
